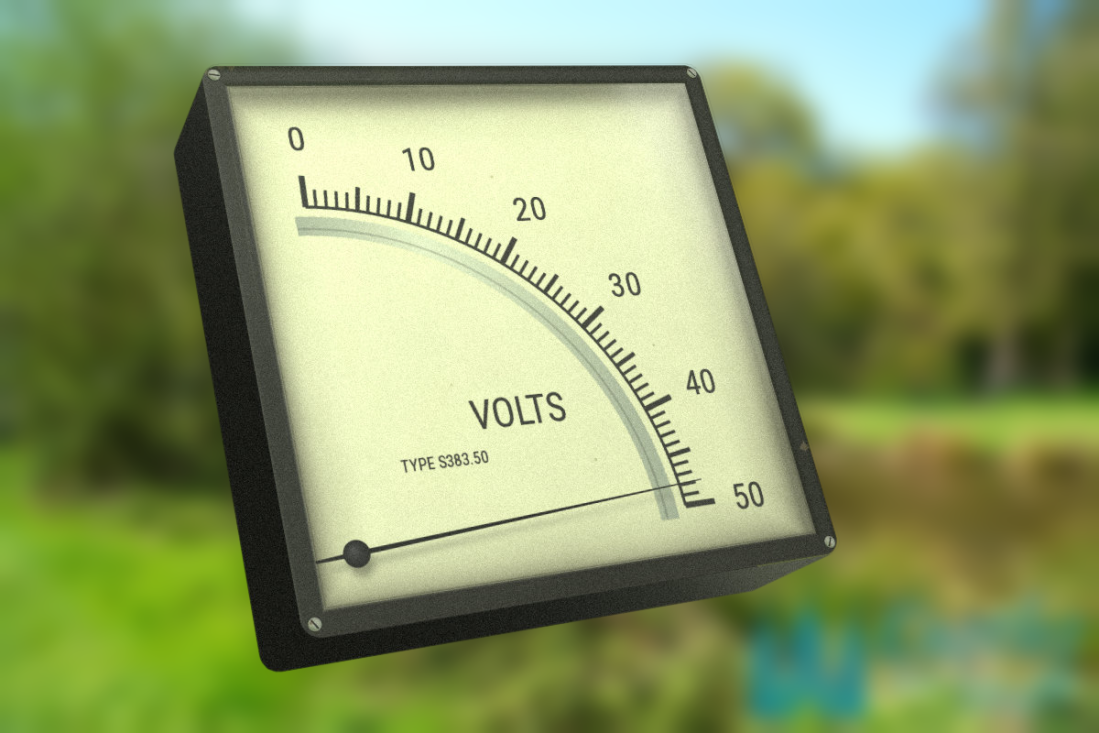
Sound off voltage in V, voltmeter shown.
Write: 48 V
